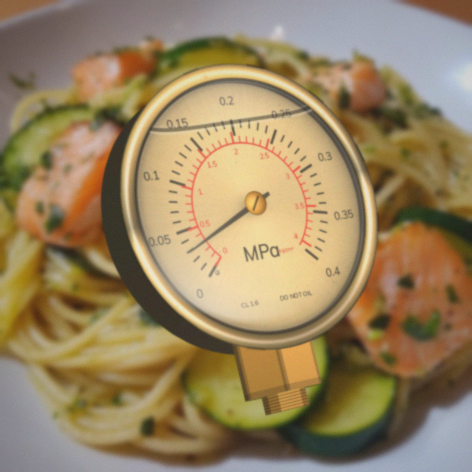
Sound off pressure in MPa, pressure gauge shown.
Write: 0.03 MPa
